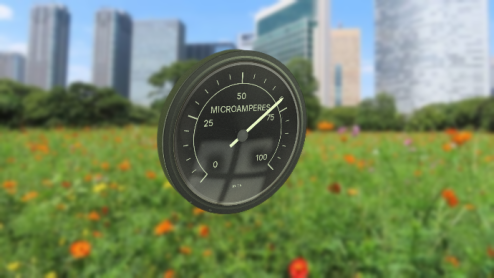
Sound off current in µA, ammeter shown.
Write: 70 µA
